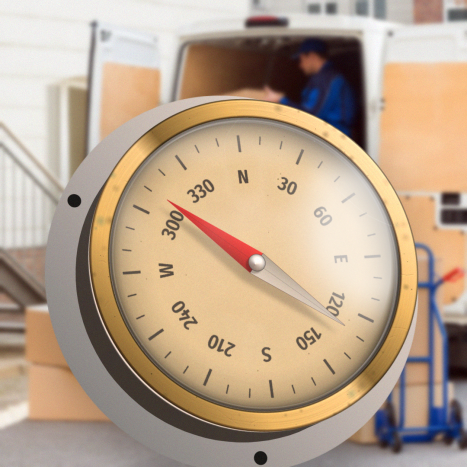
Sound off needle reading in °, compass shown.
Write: 310 °
